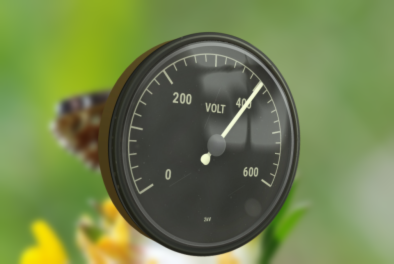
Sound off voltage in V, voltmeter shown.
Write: 400 V
